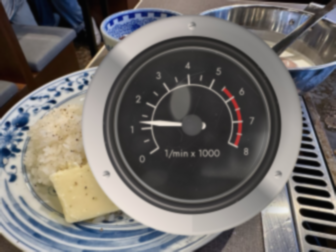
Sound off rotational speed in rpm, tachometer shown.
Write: 1250 rpm
